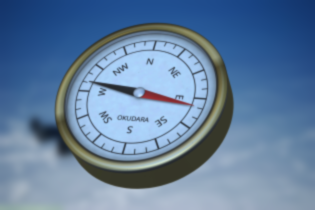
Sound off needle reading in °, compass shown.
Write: 100 °
